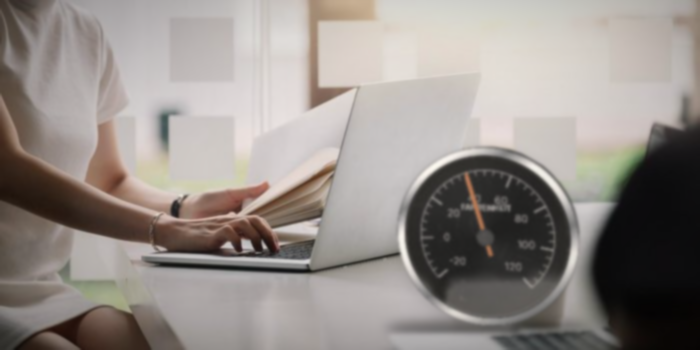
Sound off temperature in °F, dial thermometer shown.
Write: 40 °F
